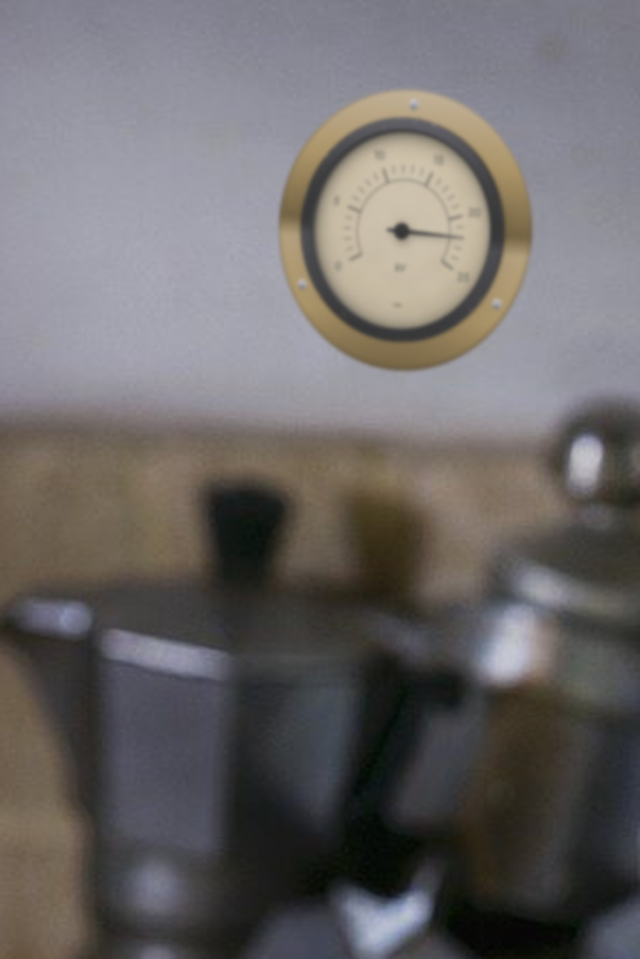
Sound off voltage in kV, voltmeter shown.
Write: 22 kV
